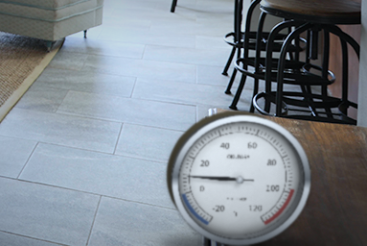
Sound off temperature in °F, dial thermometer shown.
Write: 10 °F
